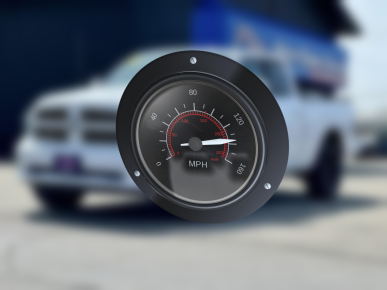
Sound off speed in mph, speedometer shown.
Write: 135 mph
